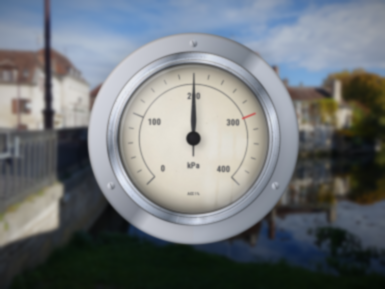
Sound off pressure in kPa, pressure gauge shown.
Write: 200 kPa
